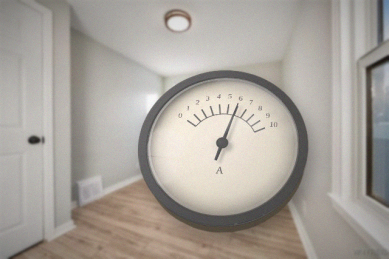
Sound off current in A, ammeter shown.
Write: 6 A
